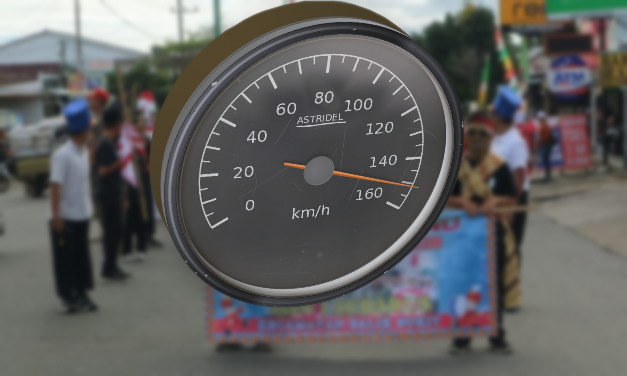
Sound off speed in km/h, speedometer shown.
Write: 150 km/h
